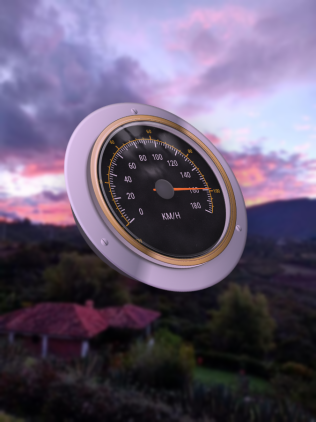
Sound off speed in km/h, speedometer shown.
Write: 160 km/h
